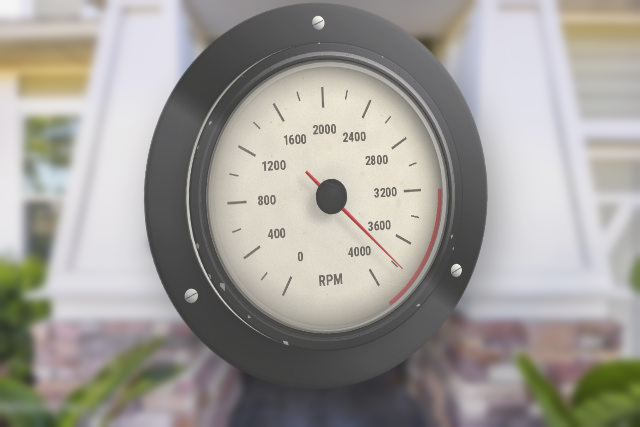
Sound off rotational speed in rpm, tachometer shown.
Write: 3800 rpm
